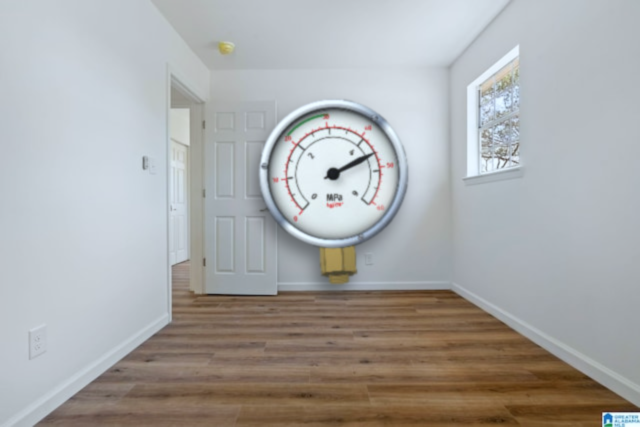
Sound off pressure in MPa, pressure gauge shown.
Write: 4.5 MPa
